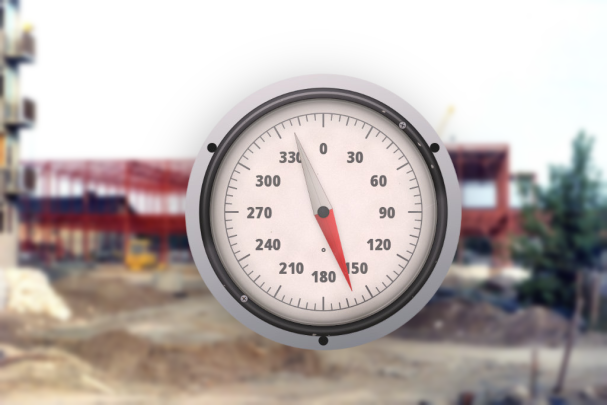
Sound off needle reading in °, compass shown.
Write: 160 °
